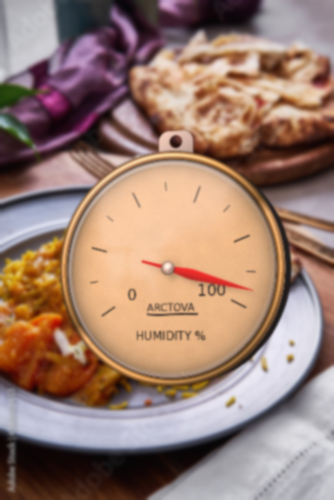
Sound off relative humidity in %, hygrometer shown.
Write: 95 %
